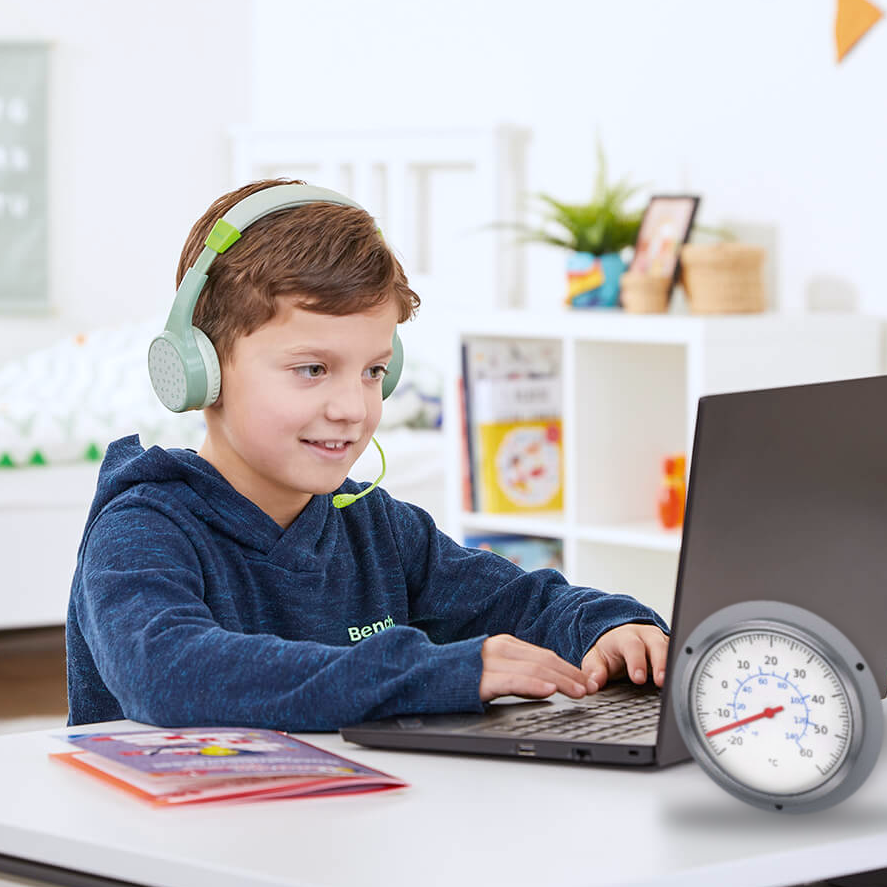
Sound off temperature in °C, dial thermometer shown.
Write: -15 °C
